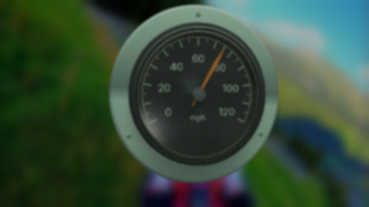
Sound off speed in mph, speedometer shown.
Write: 75 mph
